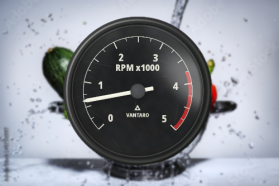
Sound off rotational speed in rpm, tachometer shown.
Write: 625 rpm
